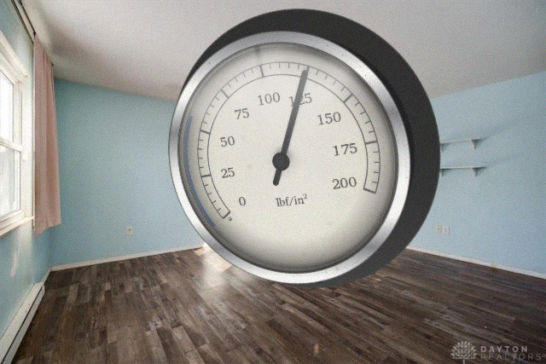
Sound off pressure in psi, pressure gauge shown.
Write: 125 psi
